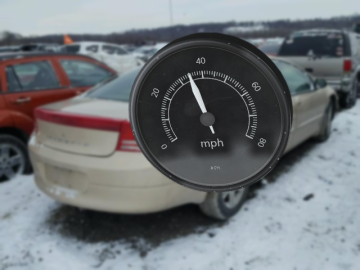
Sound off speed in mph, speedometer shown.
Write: 35 mph
